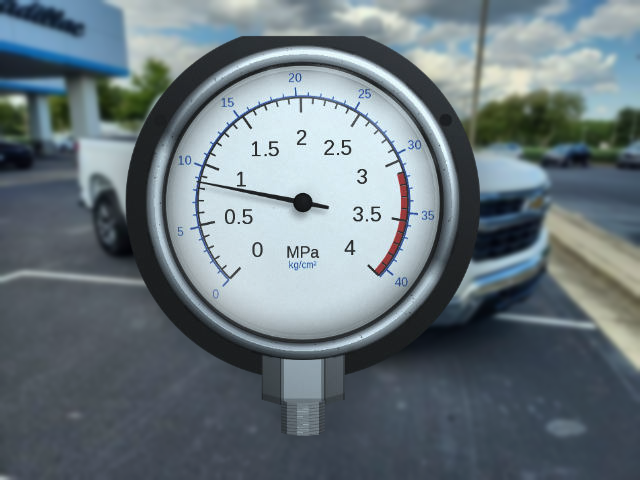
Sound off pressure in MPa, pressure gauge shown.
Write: 0.85 MPa
